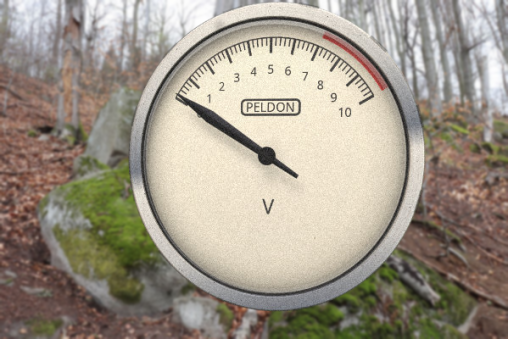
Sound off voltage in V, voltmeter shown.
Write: 0.2 V
